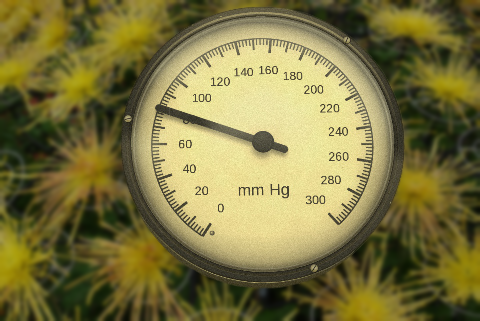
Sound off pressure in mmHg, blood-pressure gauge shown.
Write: 80 mmHg
